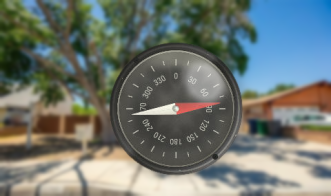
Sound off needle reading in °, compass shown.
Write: 82.5 °
